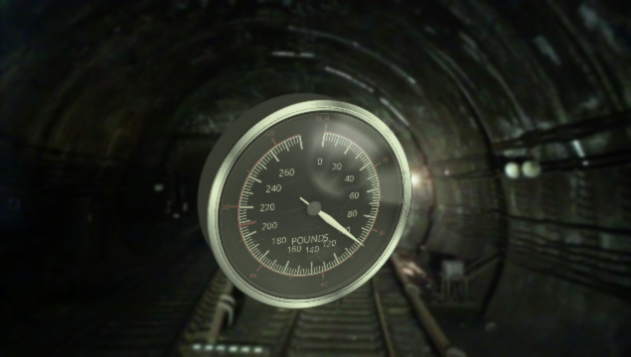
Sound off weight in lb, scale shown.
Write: 100 lb
